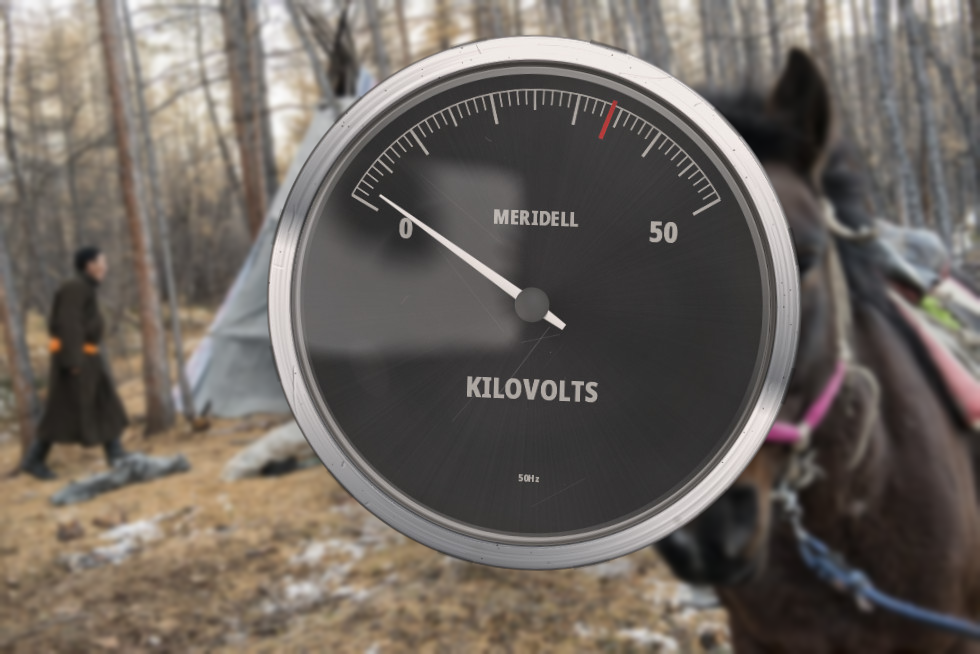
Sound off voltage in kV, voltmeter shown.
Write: 2 kV
